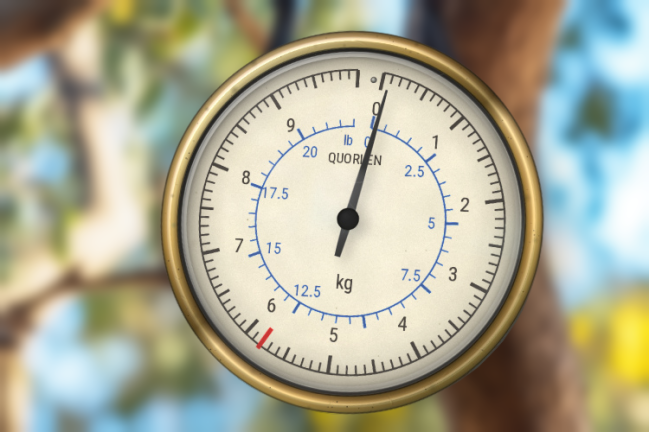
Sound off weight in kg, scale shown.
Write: 0.1 kg
